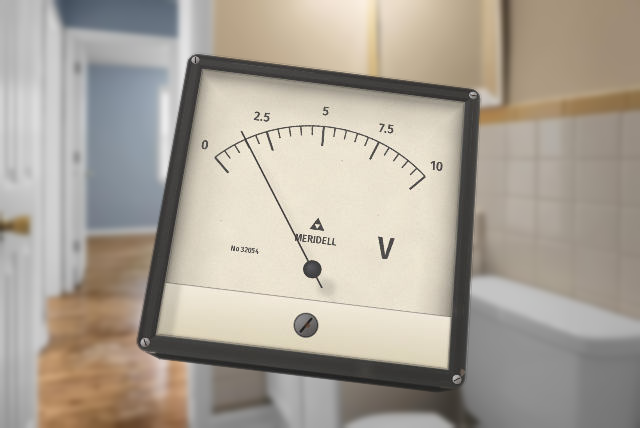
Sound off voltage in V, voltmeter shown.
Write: 1.5 V
